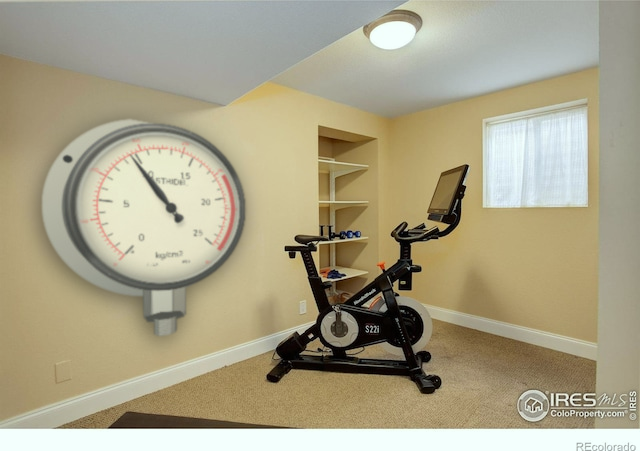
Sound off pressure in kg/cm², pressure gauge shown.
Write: 9.5 kg/cm²
